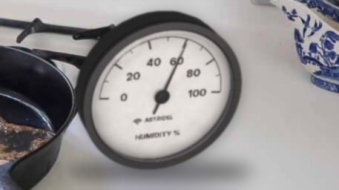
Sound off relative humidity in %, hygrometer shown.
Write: 60 %
